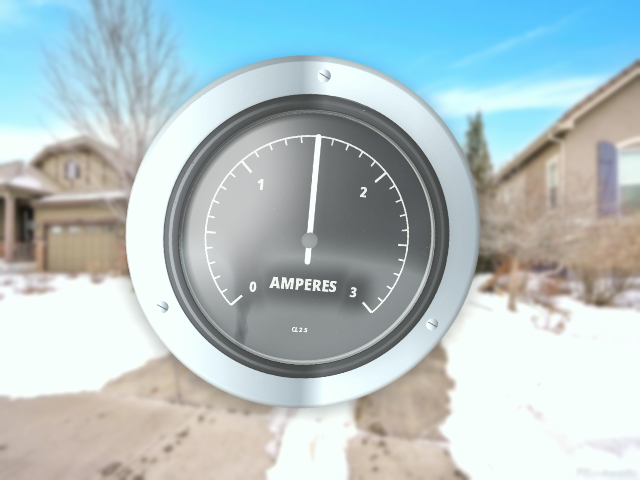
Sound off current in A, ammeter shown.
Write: 1.5 A
